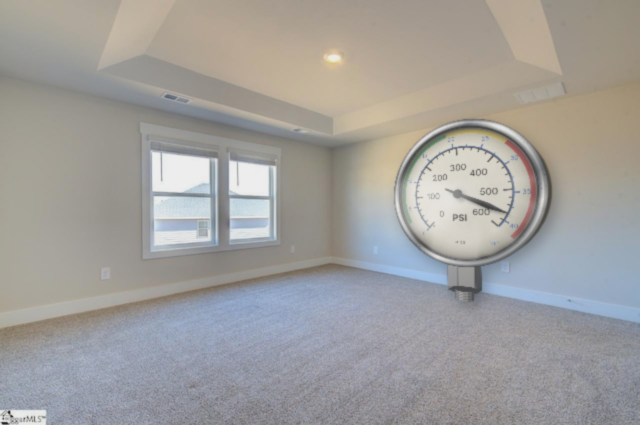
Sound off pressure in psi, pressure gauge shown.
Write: 560 psi
